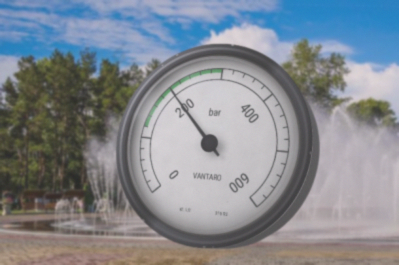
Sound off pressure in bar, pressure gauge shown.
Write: 200 bar
